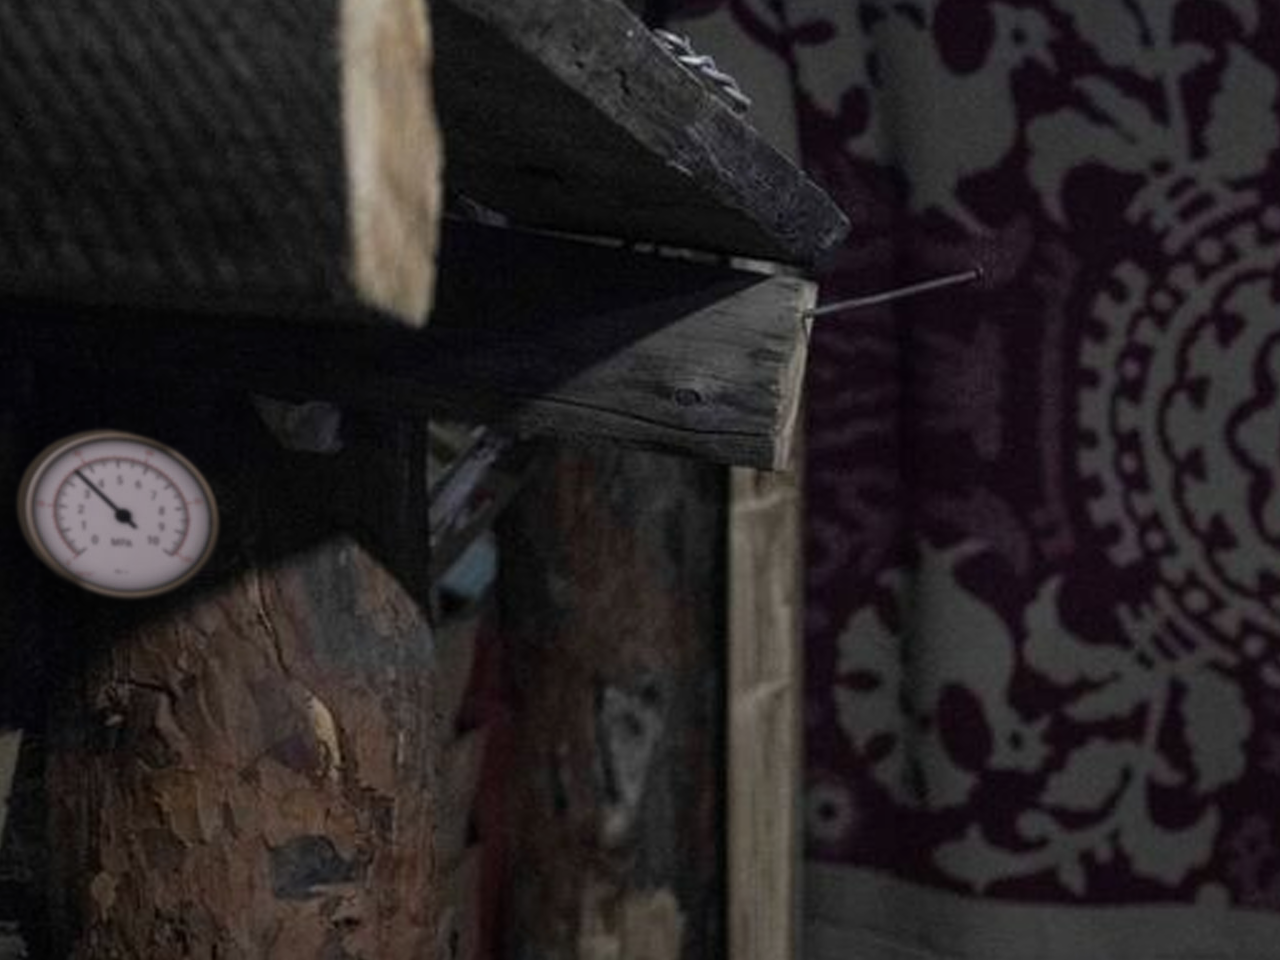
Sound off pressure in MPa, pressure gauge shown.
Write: 3.5 MPa
